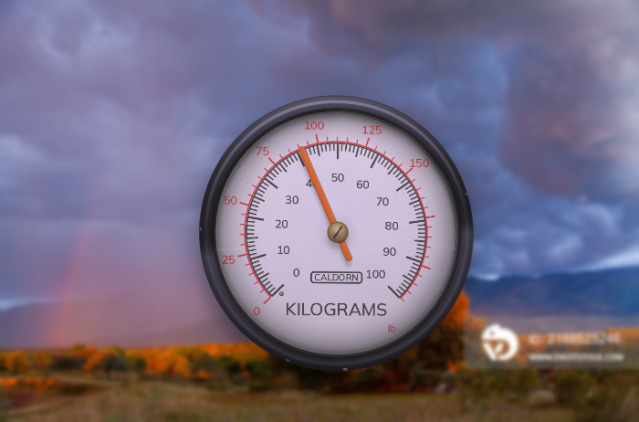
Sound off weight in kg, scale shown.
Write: 41 kg
